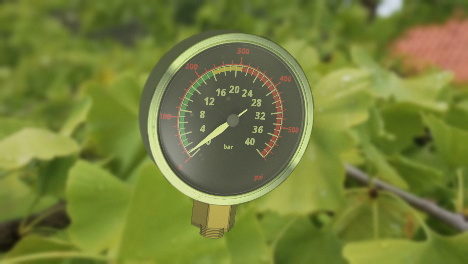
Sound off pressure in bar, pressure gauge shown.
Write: 1 bar
